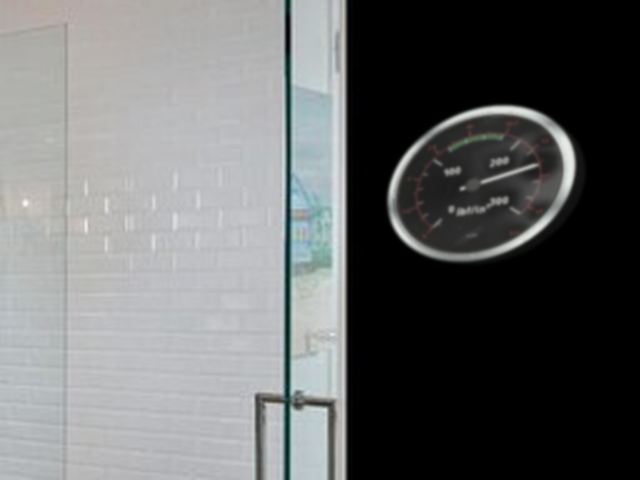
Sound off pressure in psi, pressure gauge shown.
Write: 240 psi
